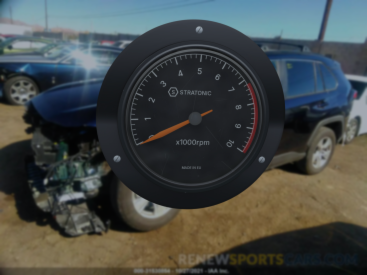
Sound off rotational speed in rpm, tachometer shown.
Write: 0 rpm
